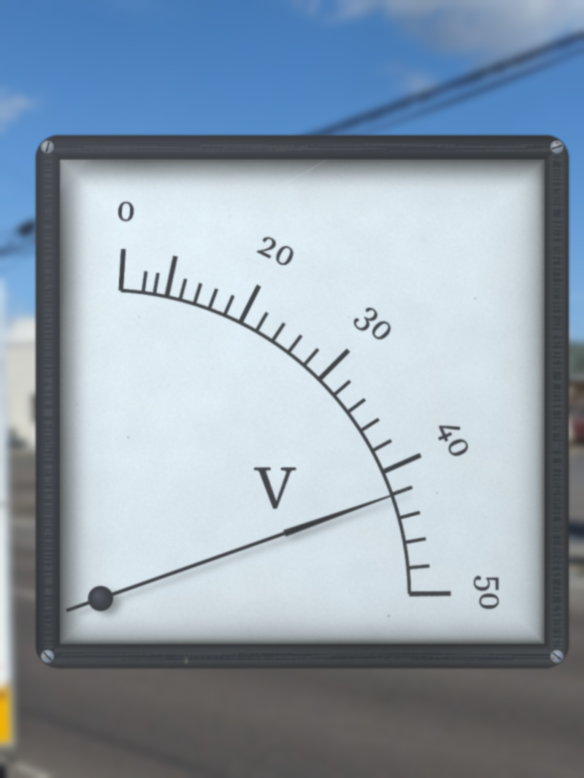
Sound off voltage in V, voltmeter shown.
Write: 42 V
